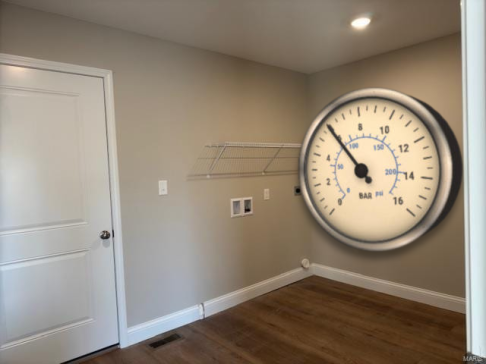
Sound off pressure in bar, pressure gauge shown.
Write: 6 bar
